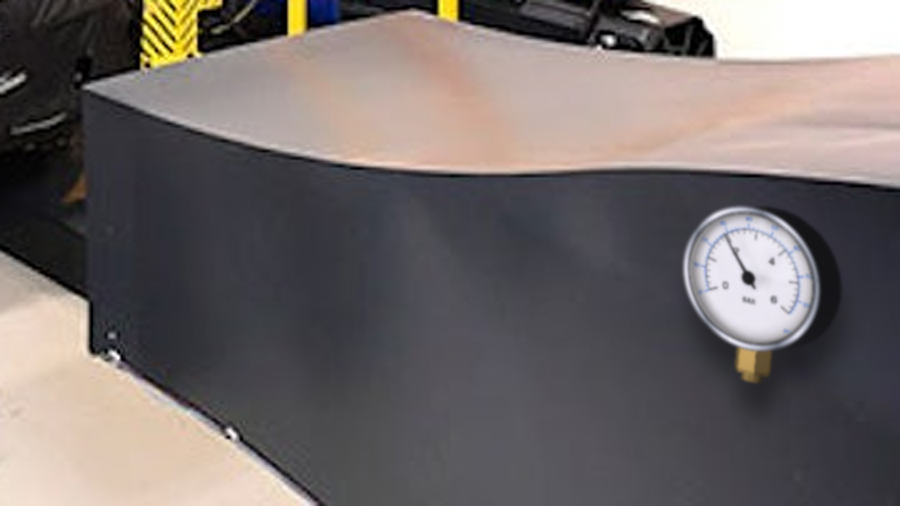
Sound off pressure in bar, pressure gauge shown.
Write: 2 bar
